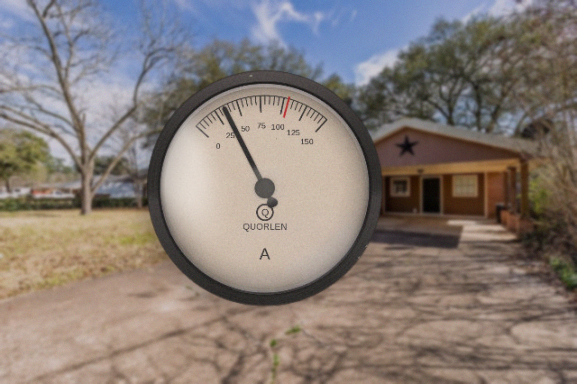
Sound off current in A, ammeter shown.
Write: 35 A
